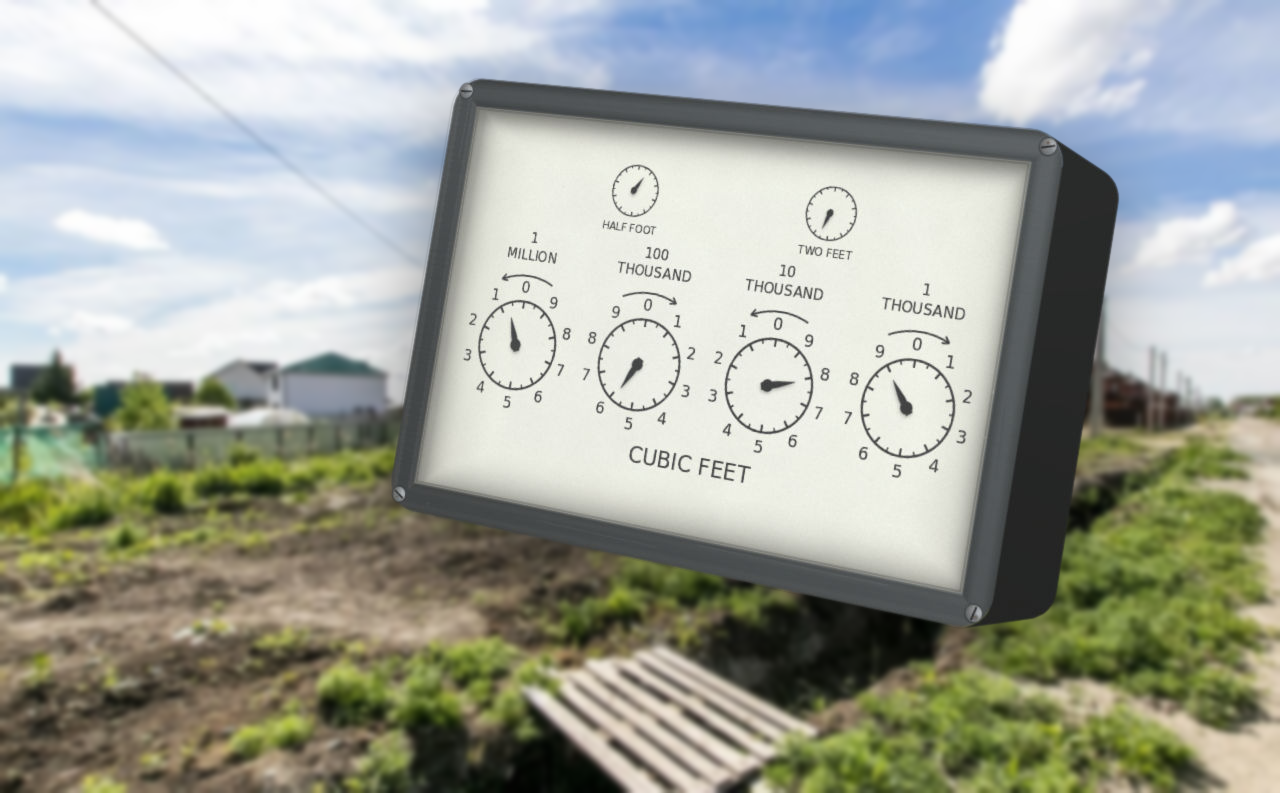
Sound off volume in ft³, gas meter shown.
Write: 57900 ft³
